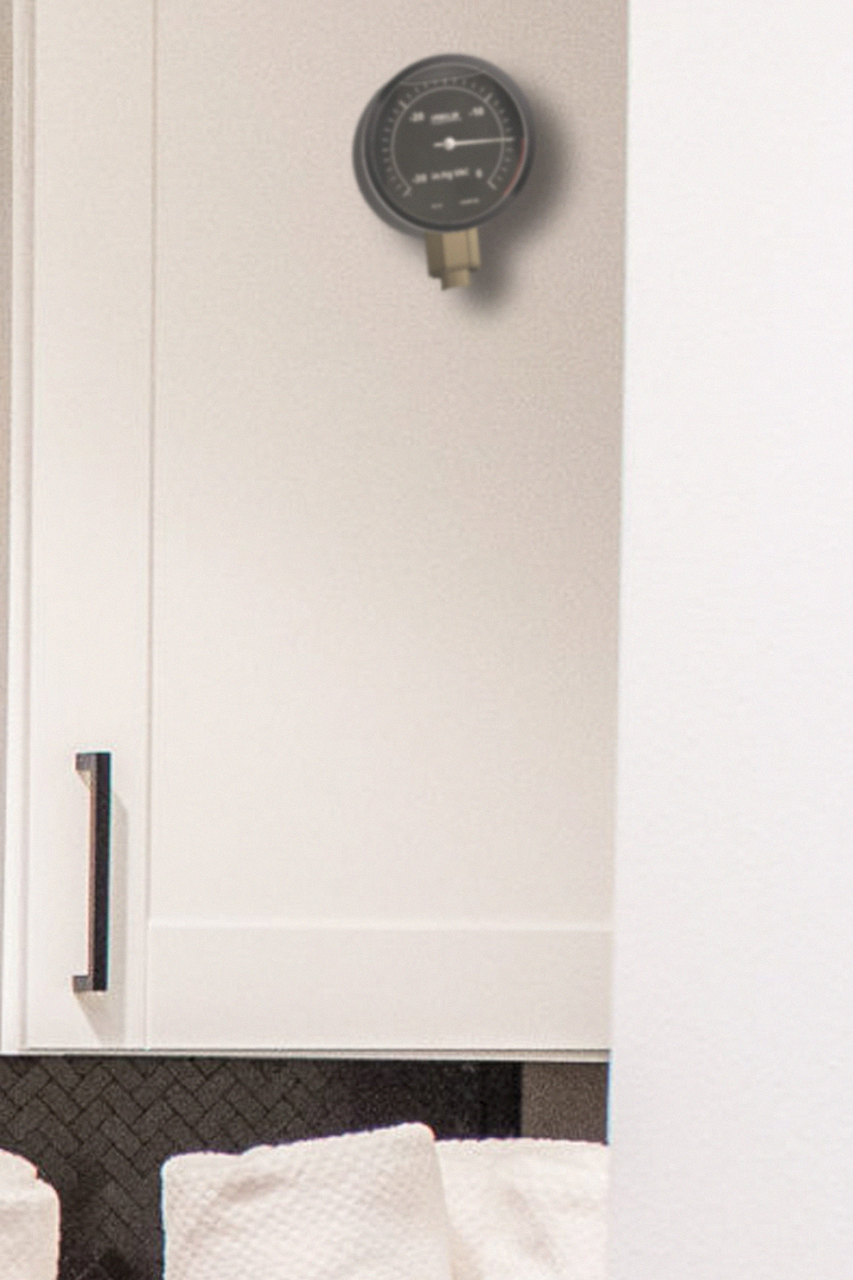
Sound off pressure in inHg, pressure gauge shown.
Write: -5 inHg
